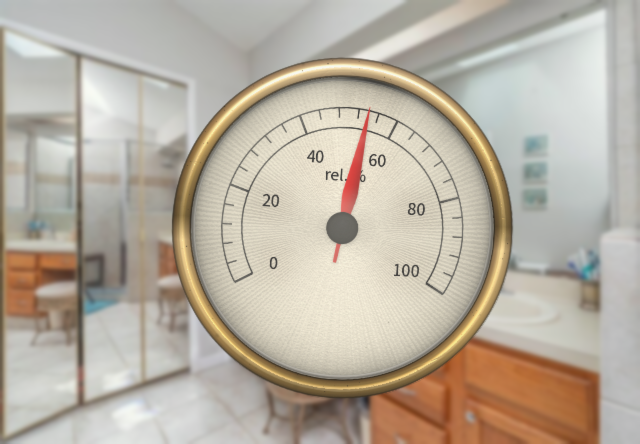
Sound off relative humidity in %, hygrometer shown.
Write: 54 %
